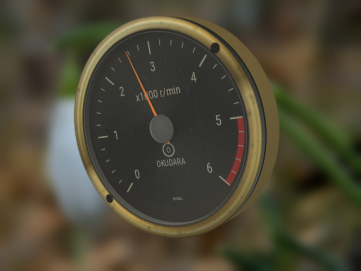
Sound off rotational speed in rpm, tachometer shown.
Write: 2600 rpm
